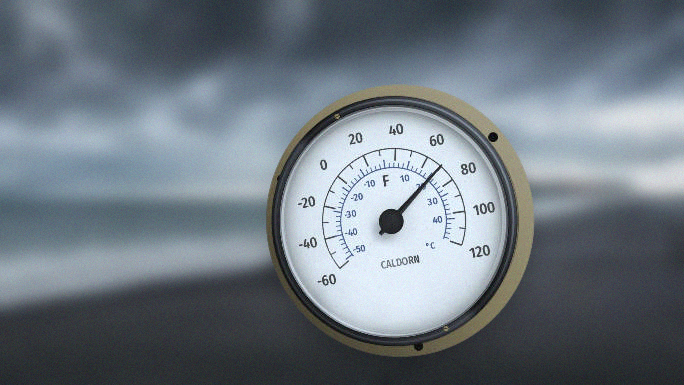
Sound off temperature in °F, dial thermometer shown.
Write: 70 °F
